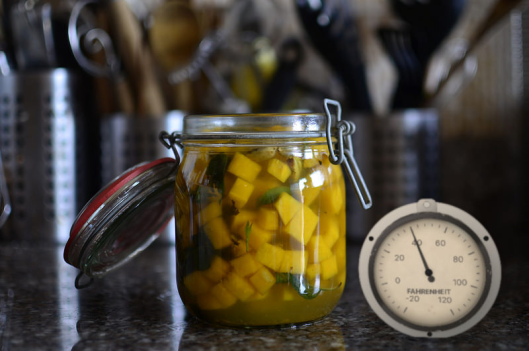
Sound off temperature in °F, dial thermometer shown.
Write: 40 °F
